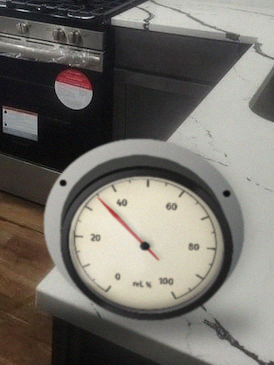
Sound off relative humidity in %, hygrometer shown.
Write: 35 %
